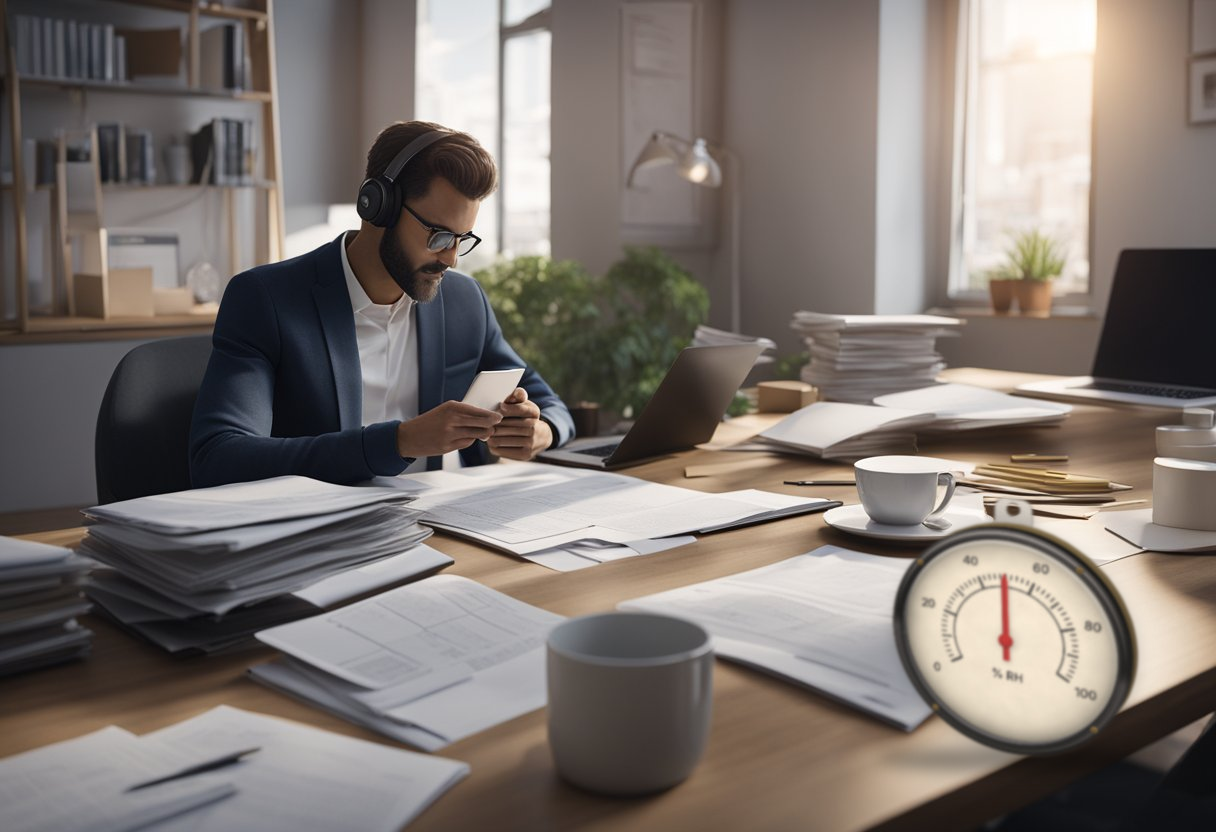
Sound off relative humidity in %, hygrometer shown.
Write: 50 %
